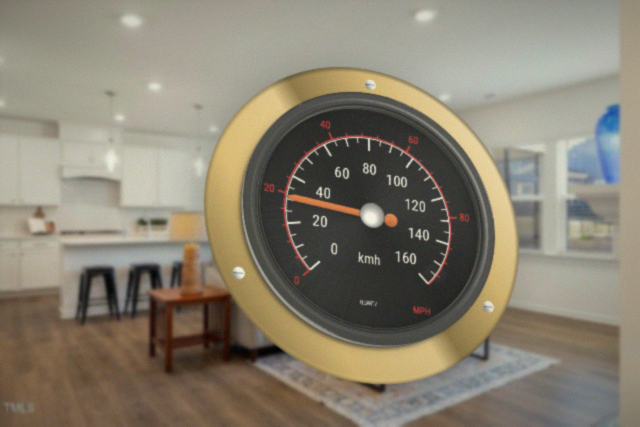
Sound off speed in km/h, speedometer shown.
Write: 30 km/h
